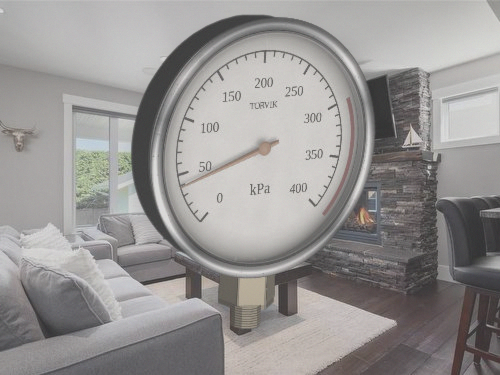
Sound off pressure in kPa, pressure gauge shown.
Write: 40 kPa
